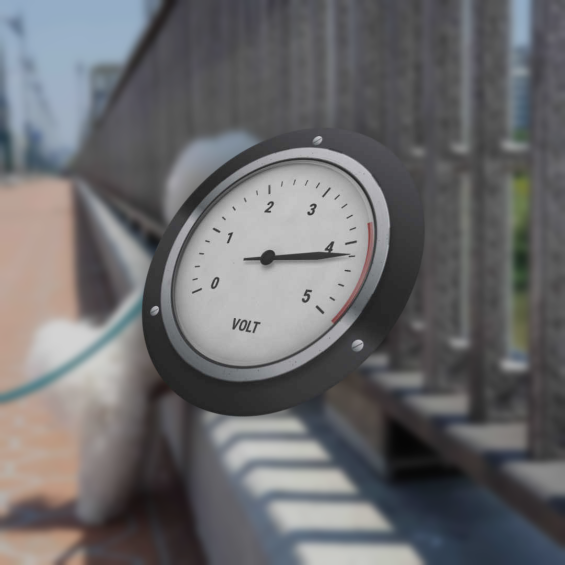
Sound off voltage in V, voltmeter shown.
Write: 4.2 V
